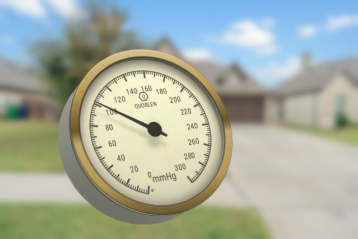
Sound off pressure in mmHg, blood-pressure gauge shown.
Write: 100 mmHg
